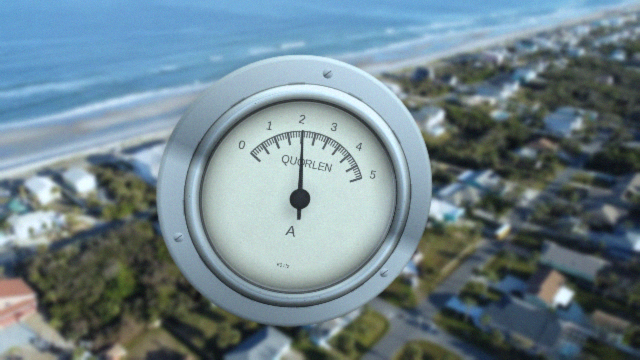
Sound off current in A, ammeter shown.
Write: 2 A
